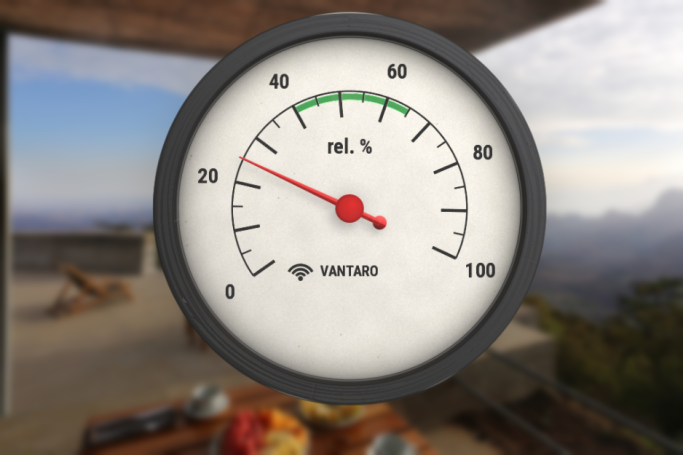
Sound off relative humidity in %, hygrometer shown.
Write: 25 %
